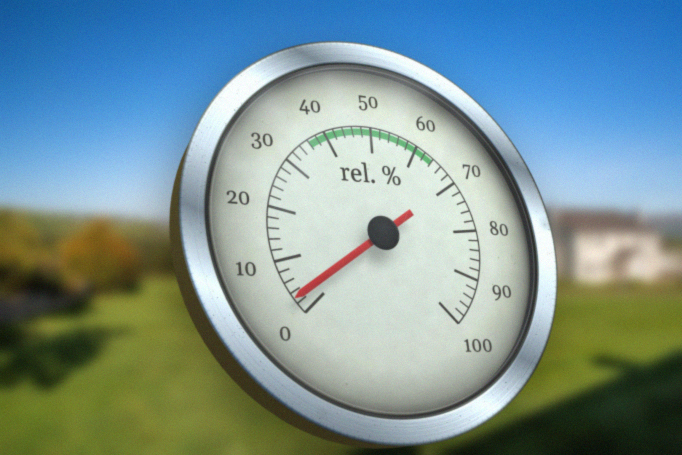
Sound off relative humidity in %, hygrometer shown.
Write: 3 %
